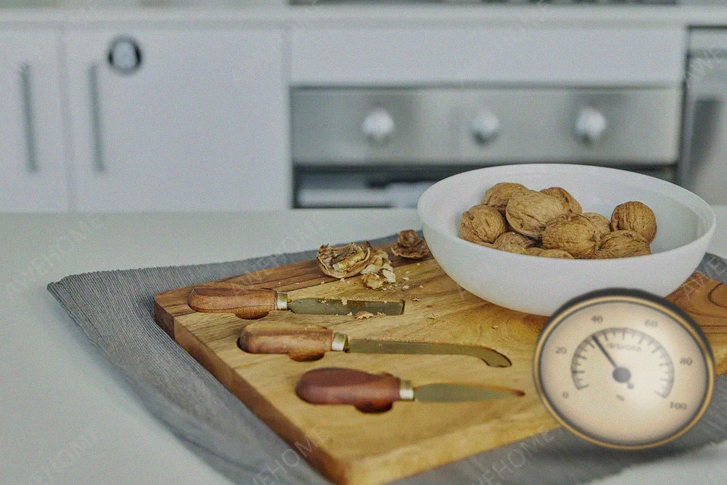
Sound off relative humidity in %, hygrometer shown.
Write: 35 %
